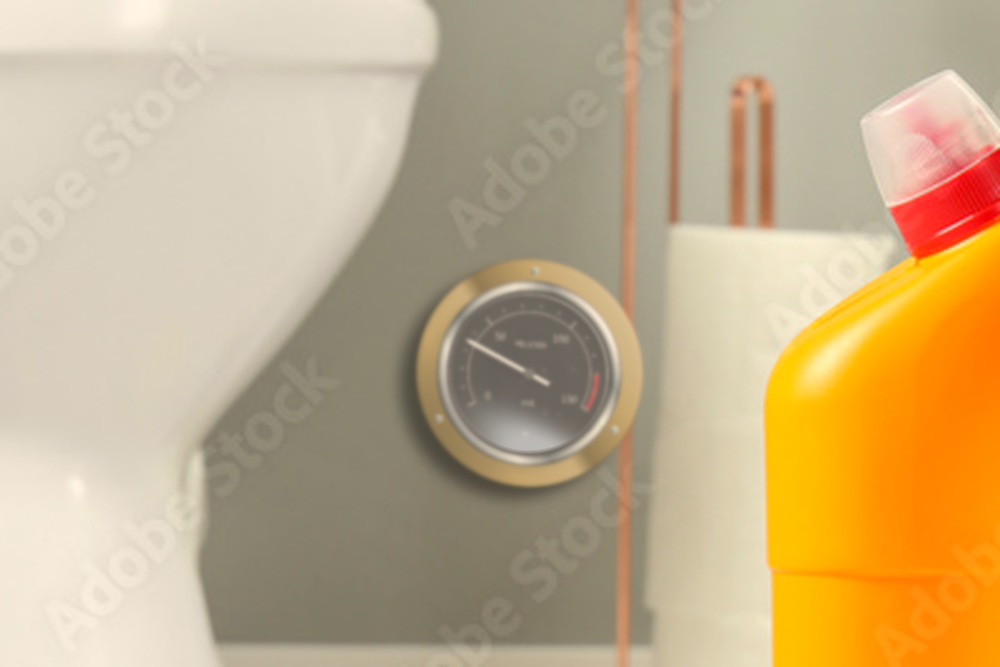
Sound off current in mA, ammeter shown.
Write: 35 mA
